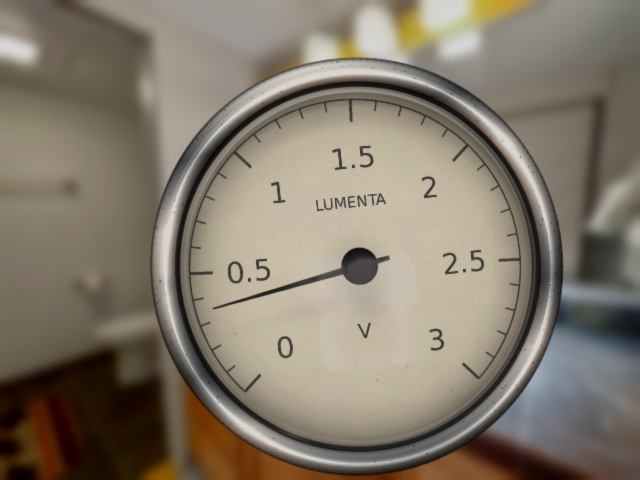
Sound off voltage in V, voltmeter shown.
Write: 0.35 V
